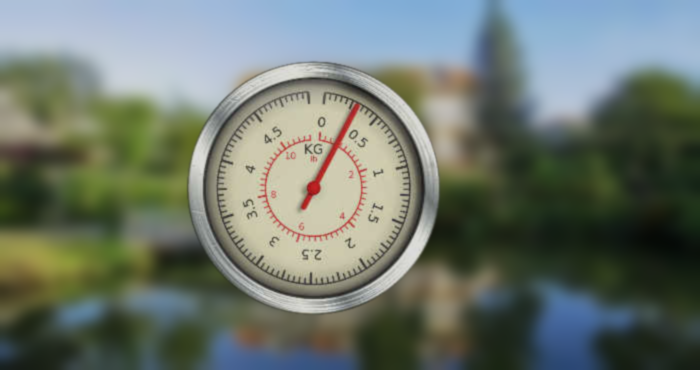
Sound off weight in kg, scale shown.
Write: 0.3 kg
